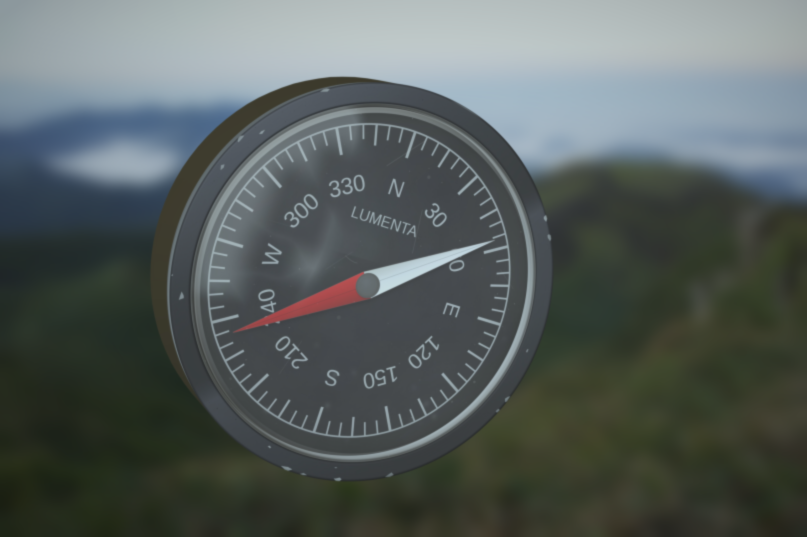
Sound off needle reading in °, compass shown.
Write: 235 °
